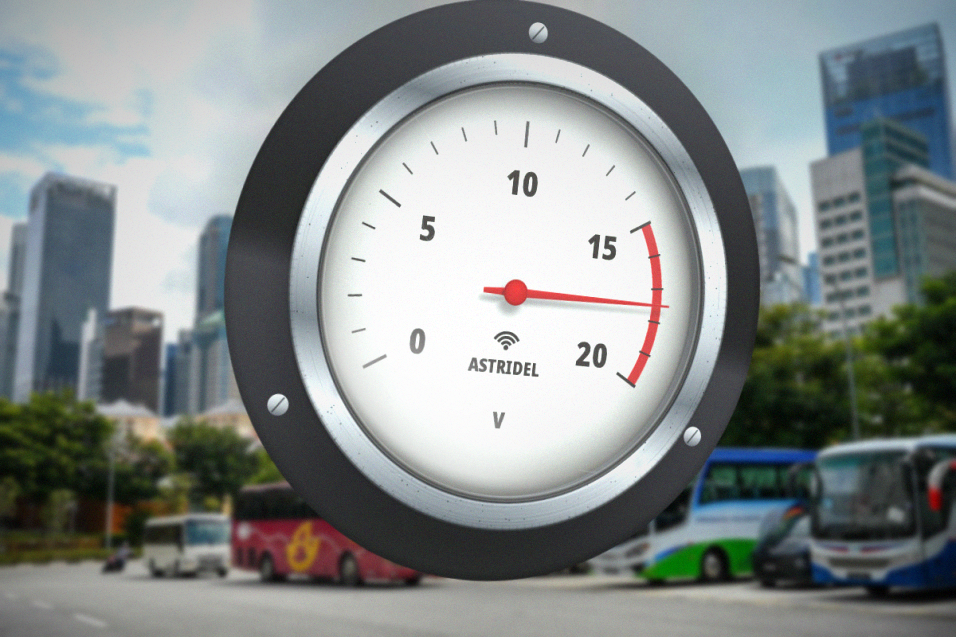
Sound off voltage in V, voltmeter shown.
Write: 17.5 V
